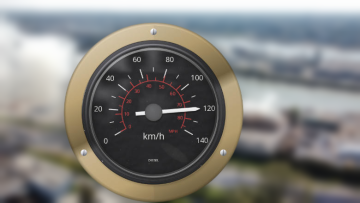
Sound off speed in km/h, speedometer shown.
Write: 120 km/h
